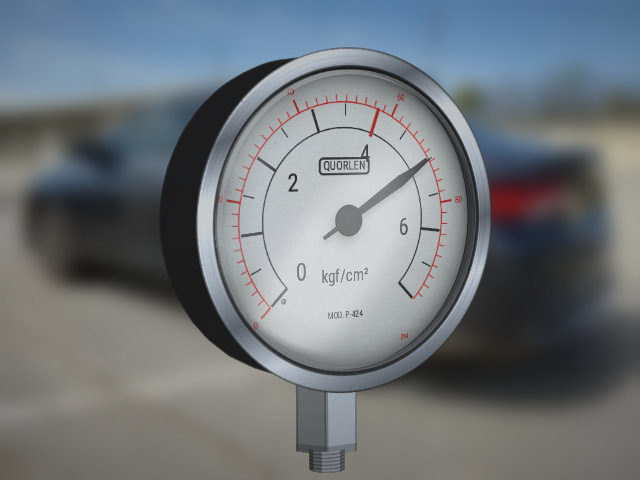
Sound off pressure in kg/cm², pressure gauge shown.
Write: 5 kg/cm²
